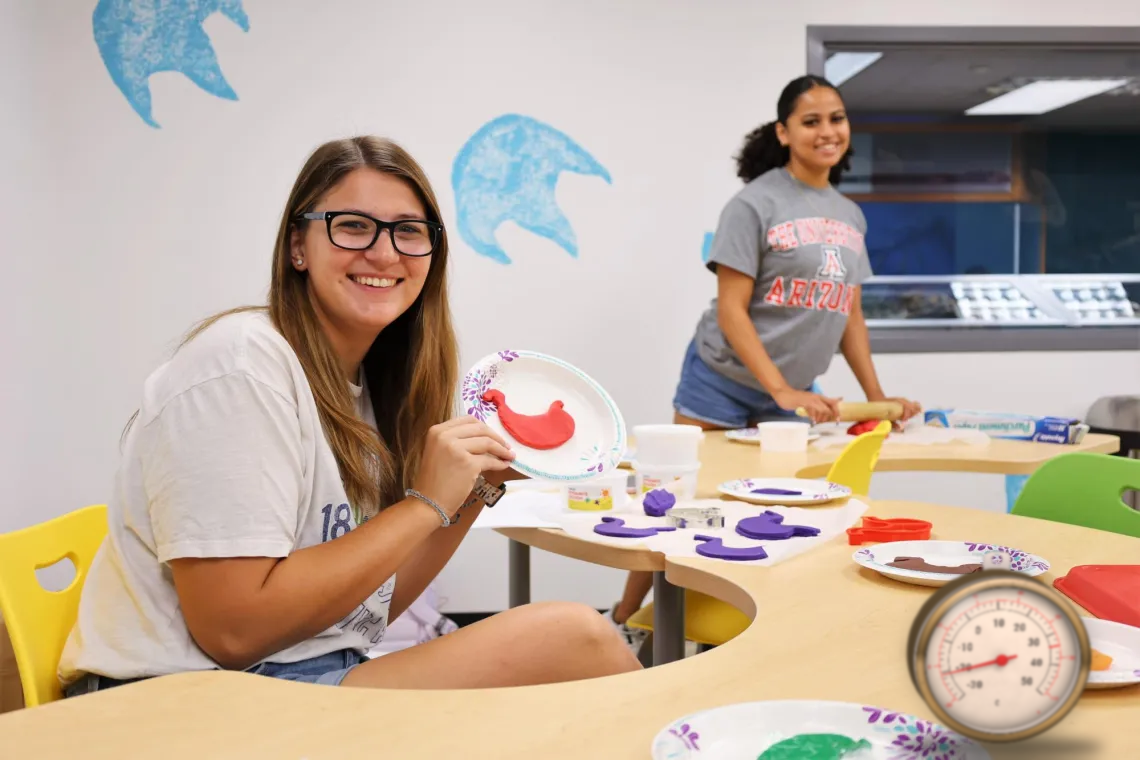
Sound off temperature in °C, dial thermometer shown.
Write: -20 °C
